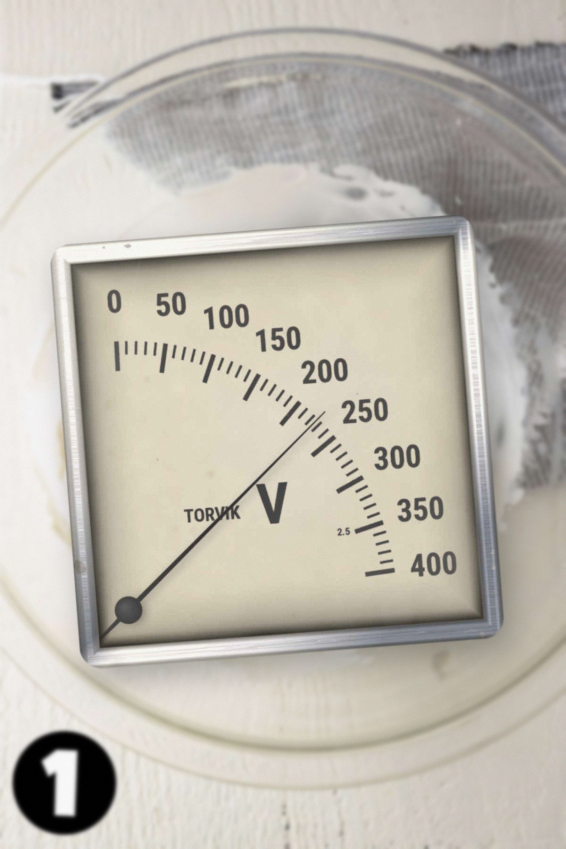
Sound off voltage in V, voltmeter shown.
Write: 225 V
